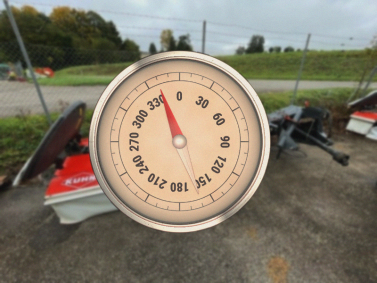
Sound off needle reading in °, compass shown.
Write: 340 °
